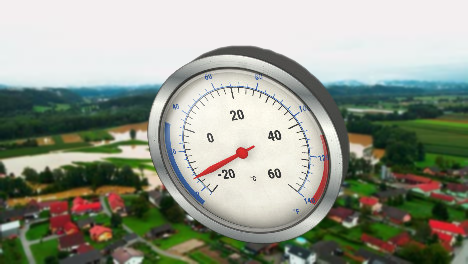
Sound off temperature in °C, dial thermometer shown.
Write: -14 °C
